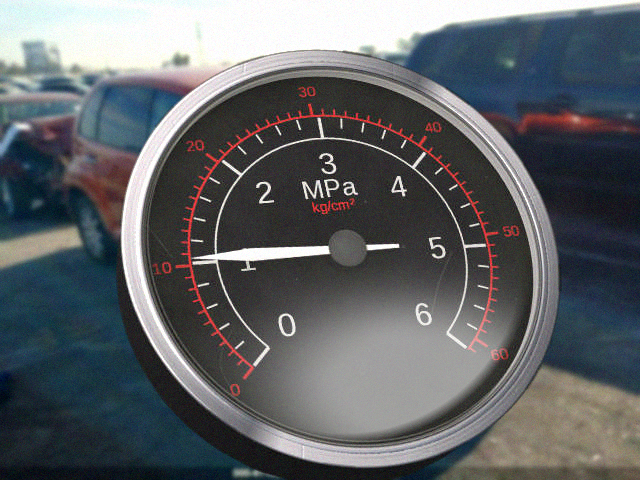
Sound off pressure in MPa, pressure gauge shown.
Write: 1 MPa
